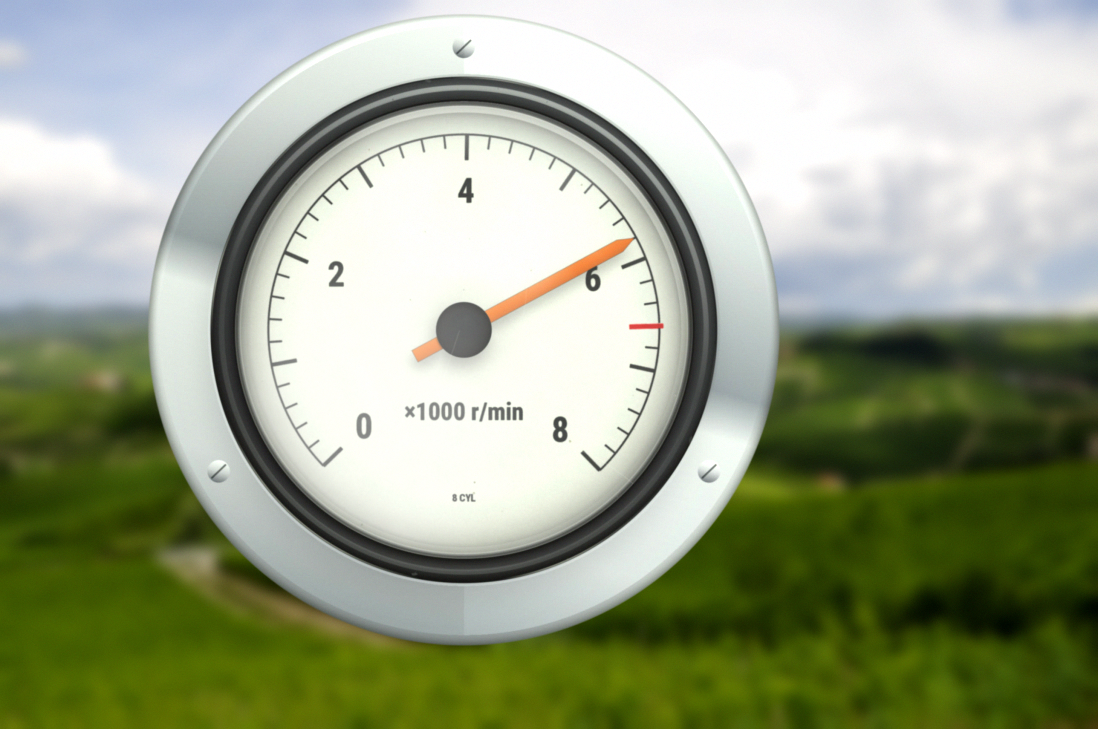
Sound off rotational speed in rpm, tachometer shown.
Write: 5800 rpm
